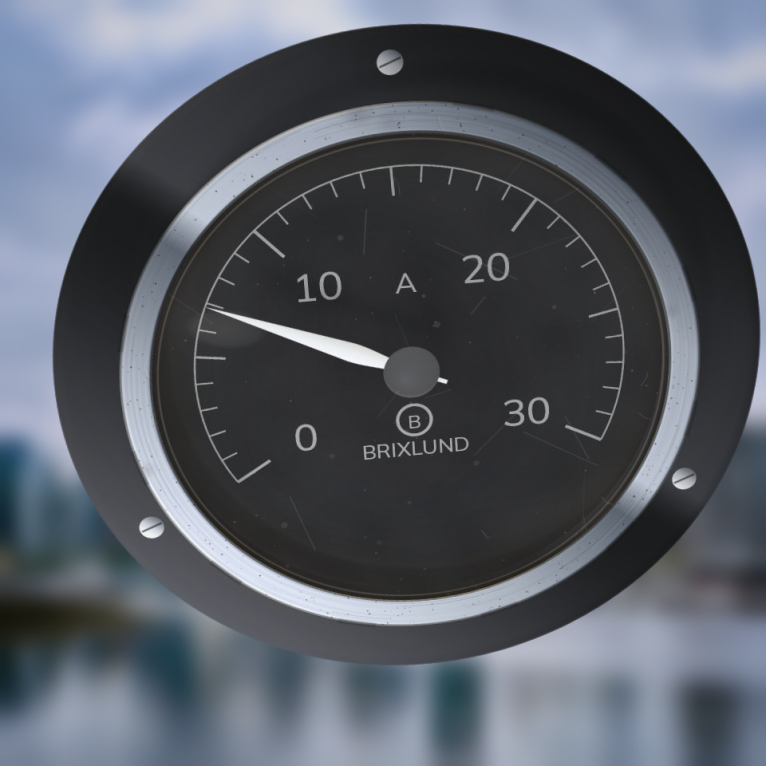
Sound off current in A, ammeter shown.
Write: 7 A
